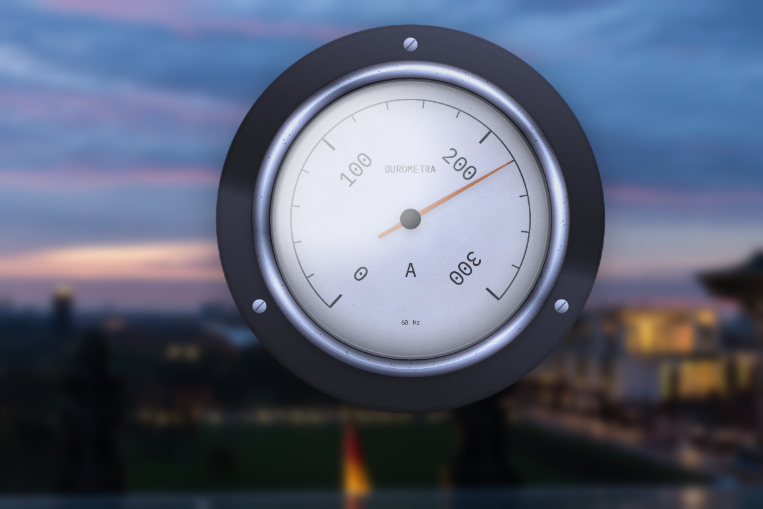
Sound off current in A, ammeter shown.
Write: 220 A
